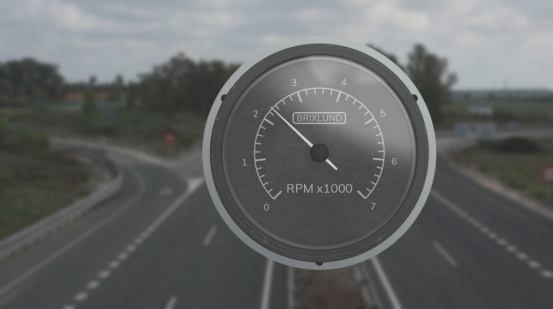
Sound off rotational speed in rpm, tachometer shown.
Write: 2300 rpm
